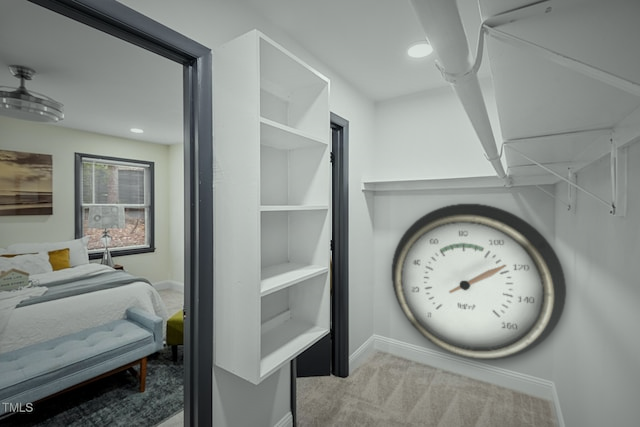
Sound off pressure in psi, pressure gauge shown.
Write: 115 psi
